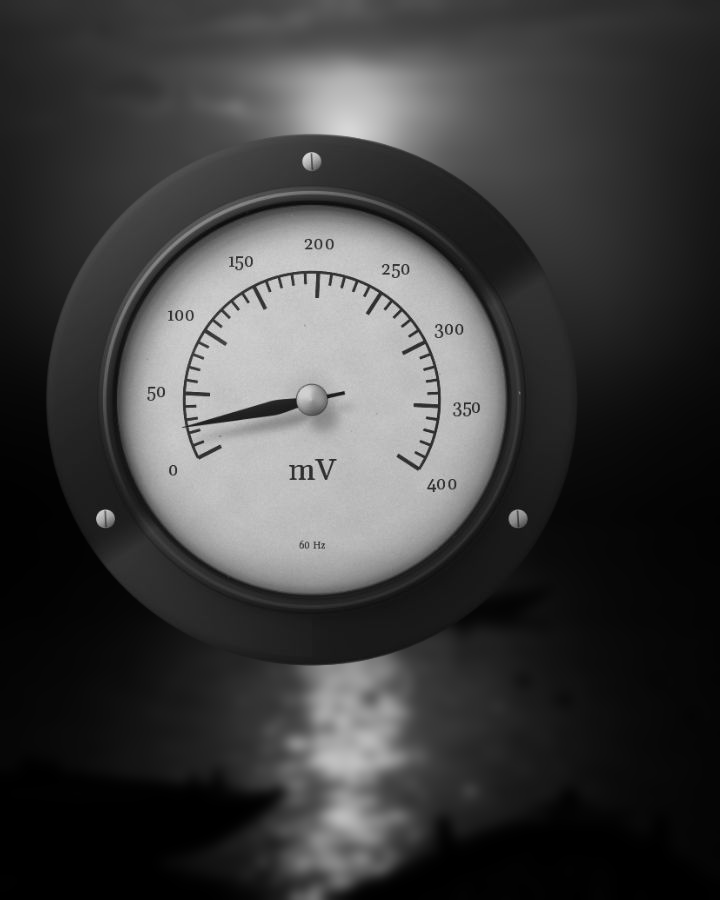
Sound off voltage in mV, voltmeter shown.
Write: 25 mV
